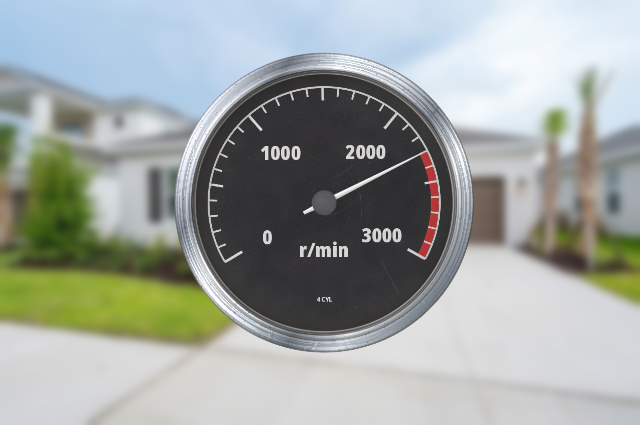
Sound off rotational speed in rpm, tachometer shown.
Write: 2300 rpm
